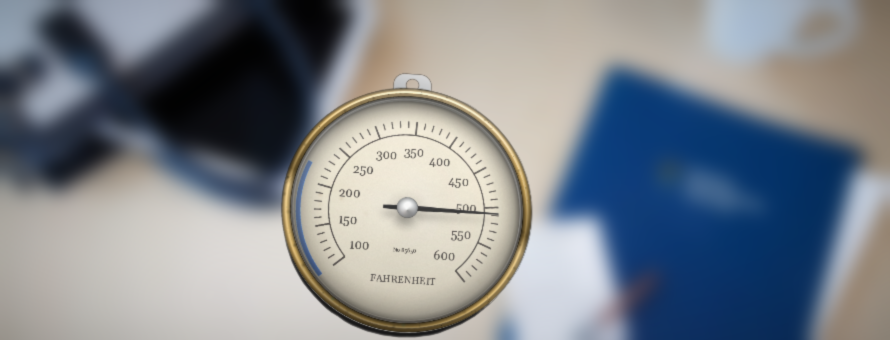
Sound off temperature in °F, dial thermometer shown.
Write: 510 °F
